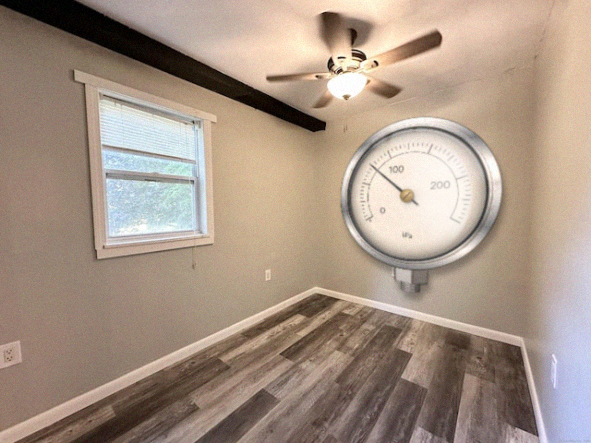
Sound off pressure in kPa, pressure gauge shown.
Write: 75 kPa
